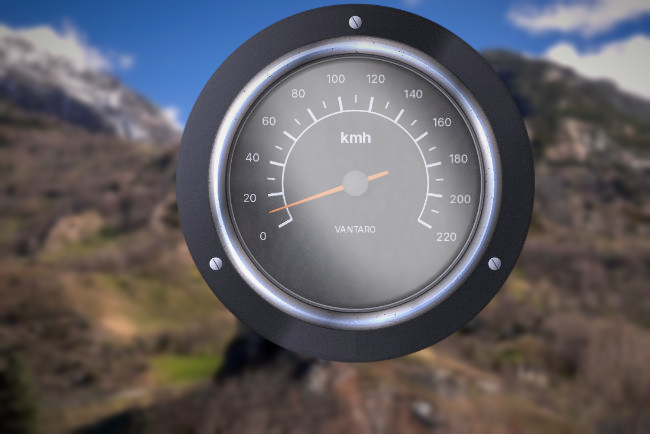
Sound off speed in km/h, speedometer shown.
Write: 10 km/h
